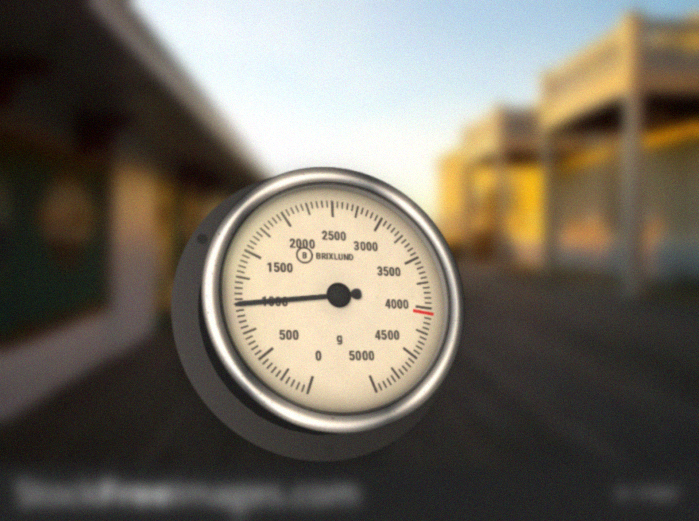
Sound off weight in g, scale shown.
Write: 1000 g
